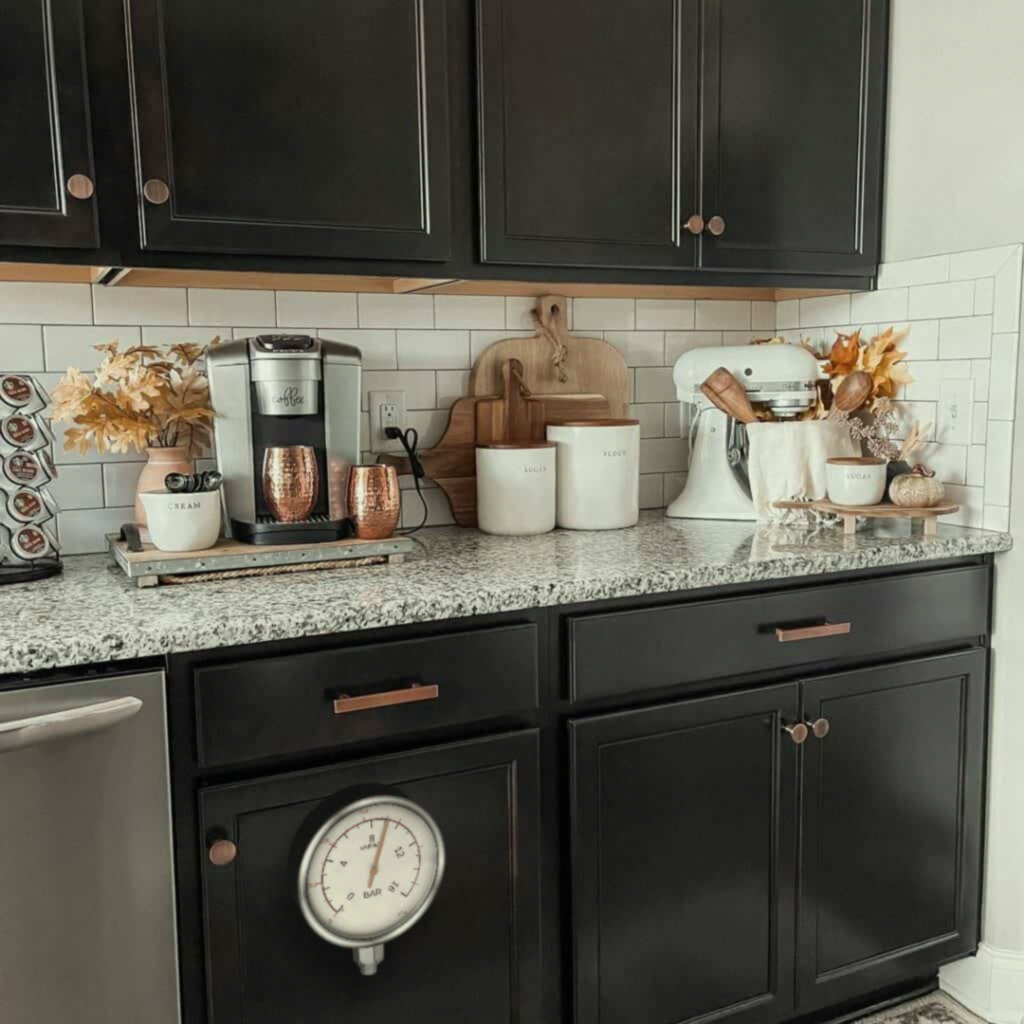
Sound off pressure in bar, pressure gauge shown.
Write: 9 bar
